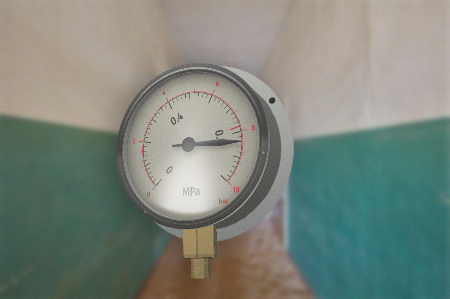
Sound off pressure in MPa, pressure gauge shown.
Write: 0.84 MPa
